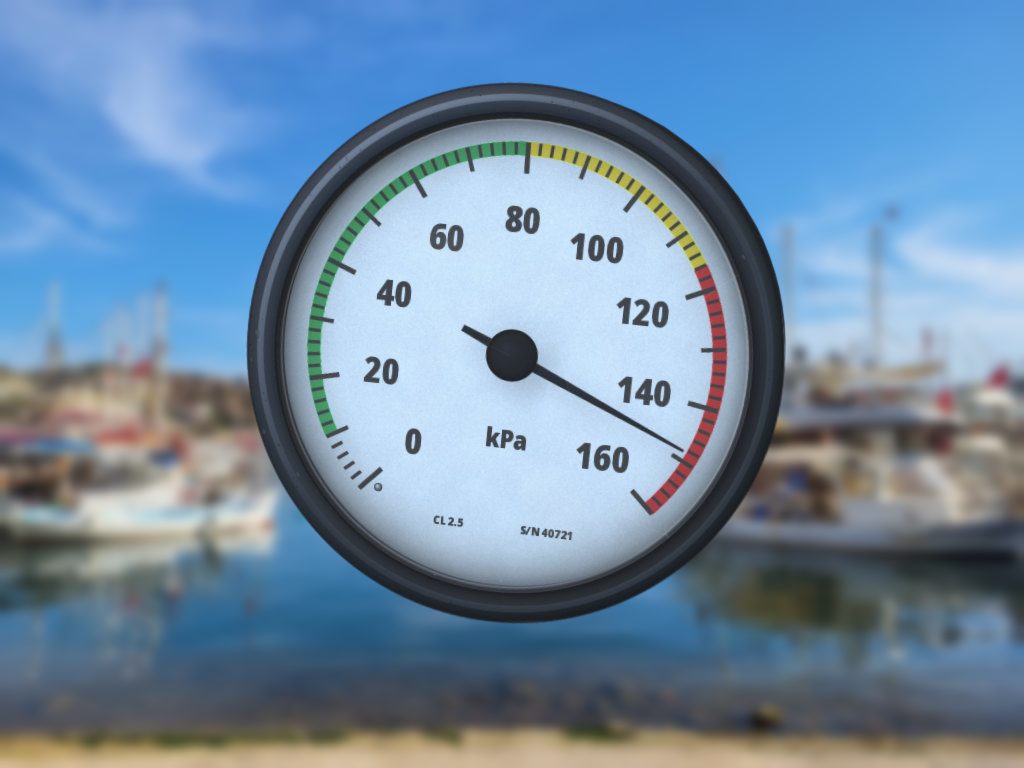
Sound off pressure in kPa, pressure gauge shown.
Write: 148 kPa
